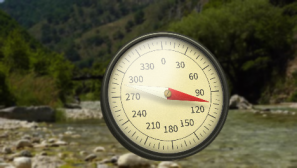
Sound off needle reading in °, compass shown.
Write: 105 °
